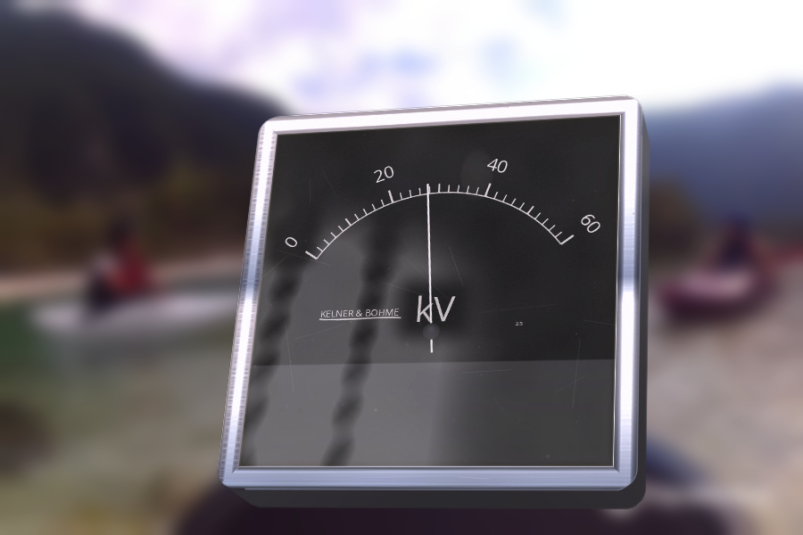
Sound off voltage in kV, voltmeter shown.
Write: 28 kV
